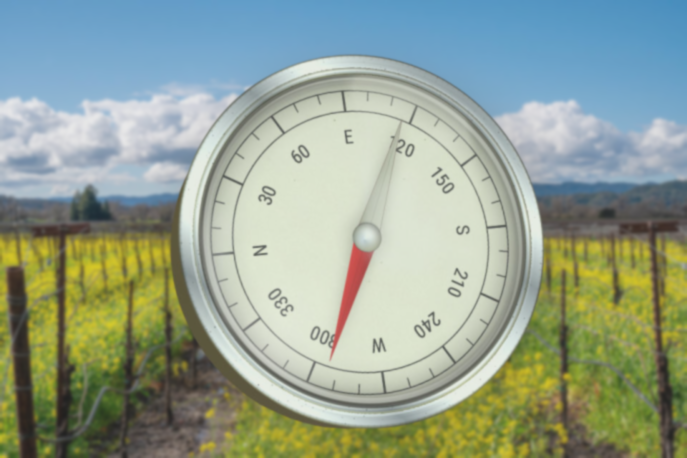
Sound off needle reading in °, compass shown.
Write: 295 °
